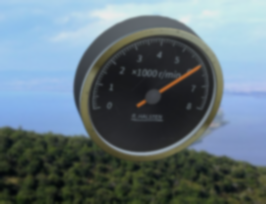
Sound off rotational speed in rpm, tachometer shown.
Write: 6000 rpm
